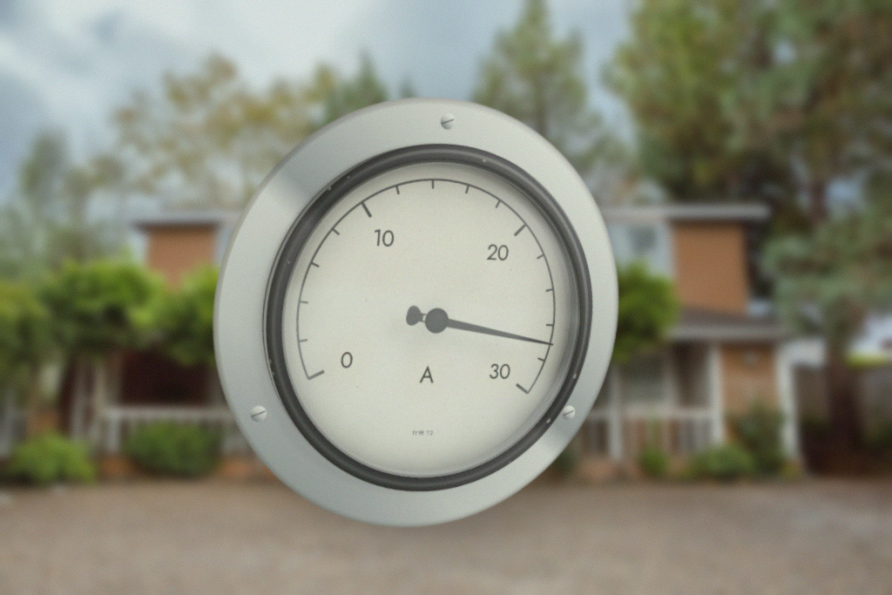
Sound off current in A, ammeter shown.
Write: 27 A
